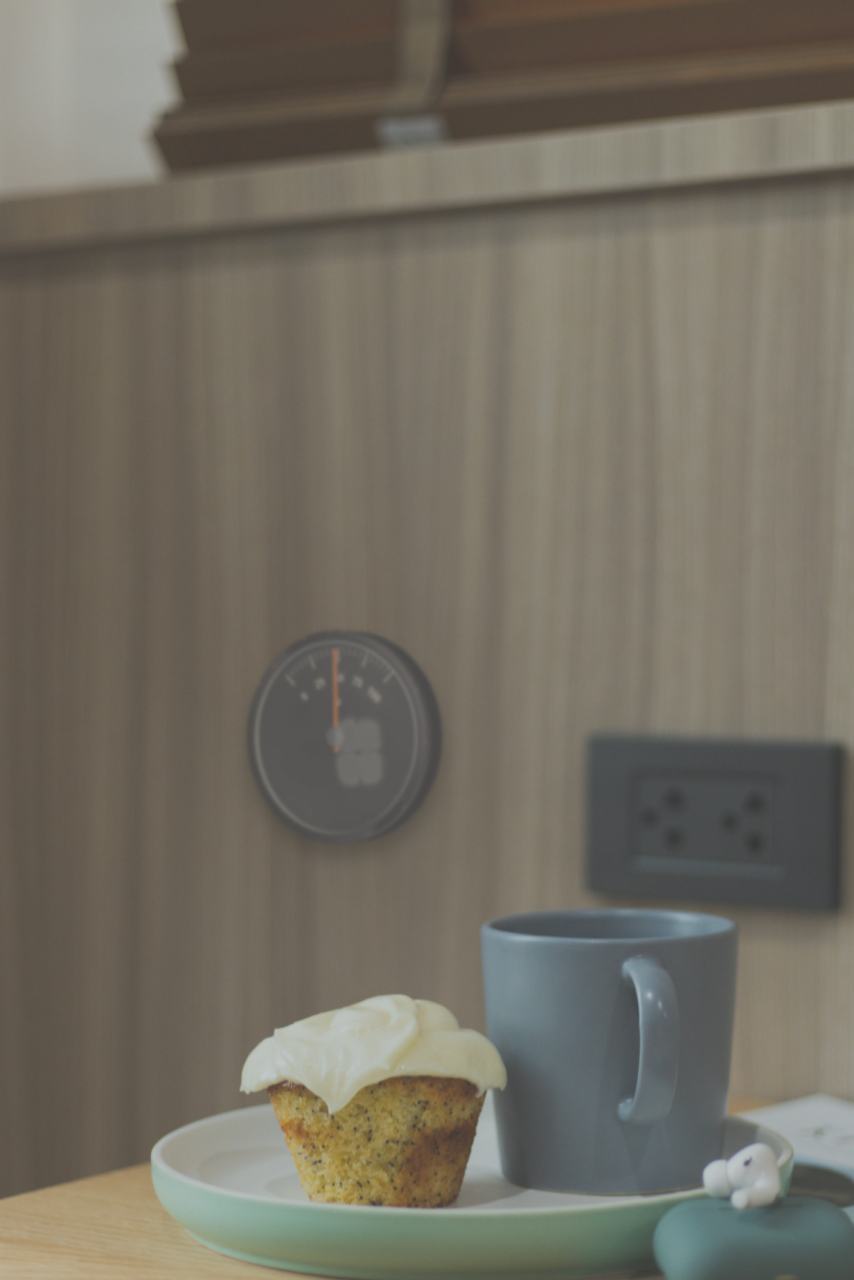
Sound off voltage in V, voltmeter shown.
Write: 50 V
